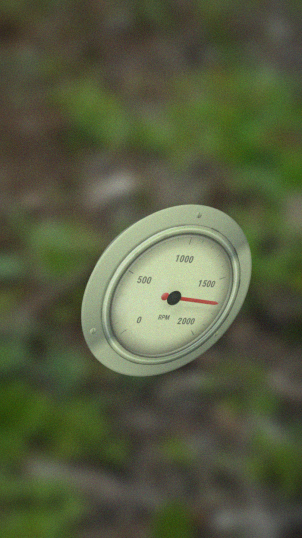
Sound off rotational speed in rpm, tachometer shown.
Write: 1700 rpm
